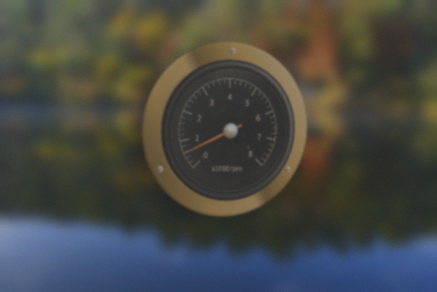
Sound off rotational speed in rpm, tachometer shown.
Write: 600 rpm
